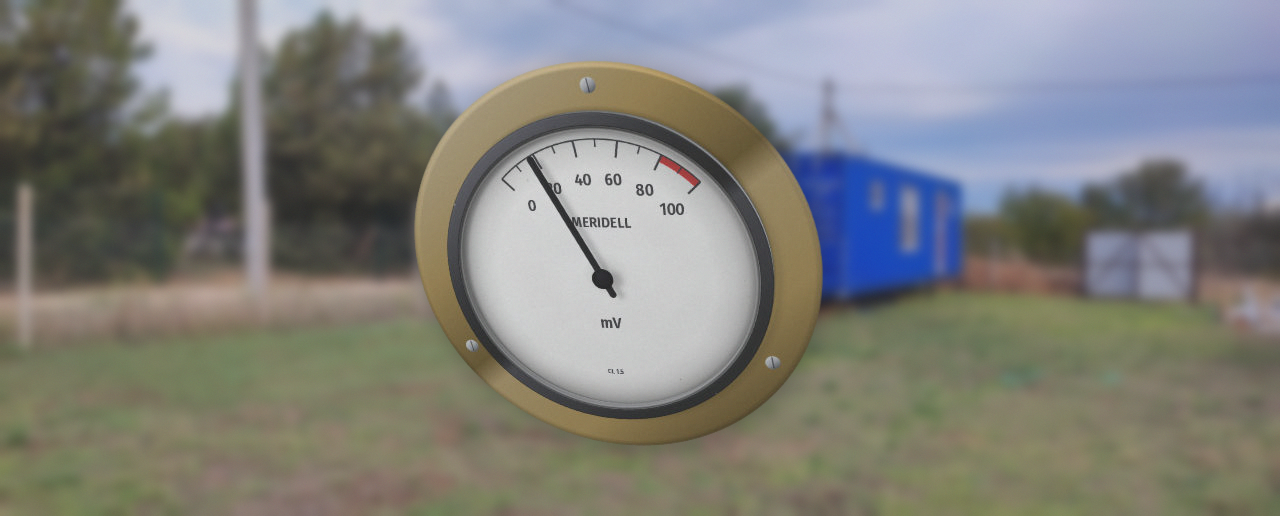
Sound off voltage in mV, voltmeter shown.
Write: 20 mV
